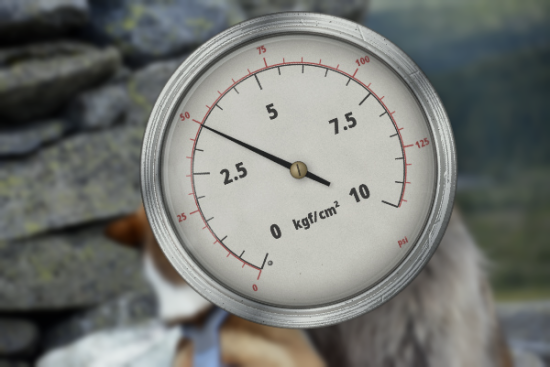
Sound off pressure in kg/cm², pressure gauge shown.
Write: 3.5 kg/cm²
